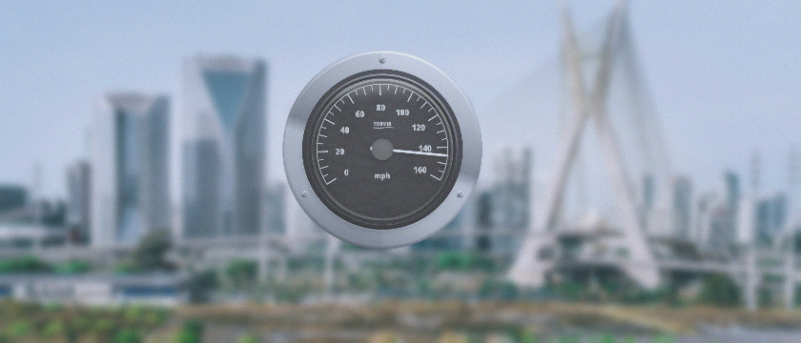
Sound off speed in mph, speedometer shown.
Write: 145 mph
